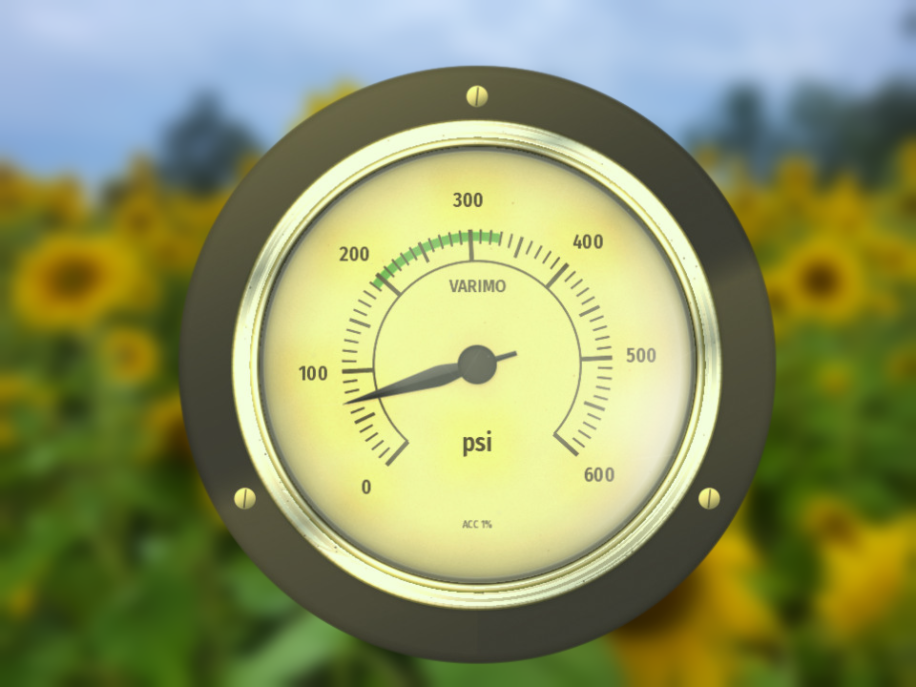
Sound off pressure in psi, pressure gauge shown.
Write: 70 psi
